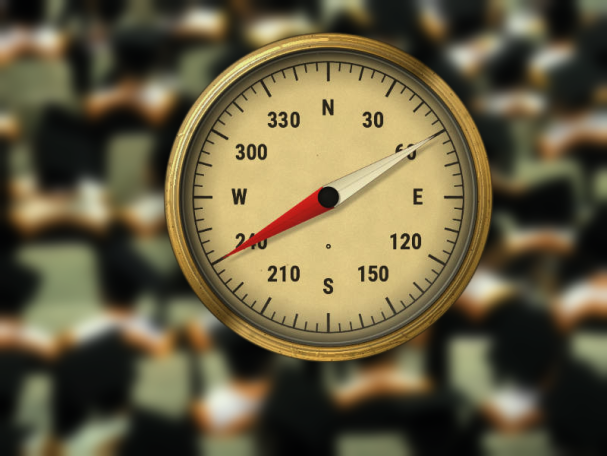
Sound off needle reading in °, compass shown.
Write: 240 °
